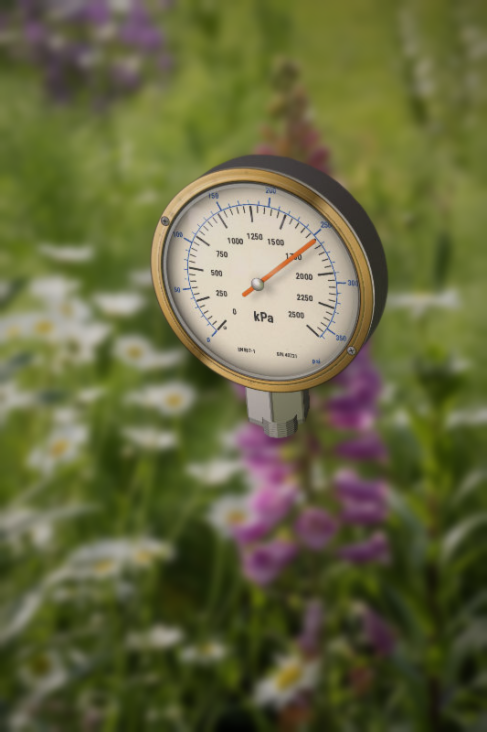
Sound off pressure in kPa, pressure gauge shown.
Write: 1750 kPa
